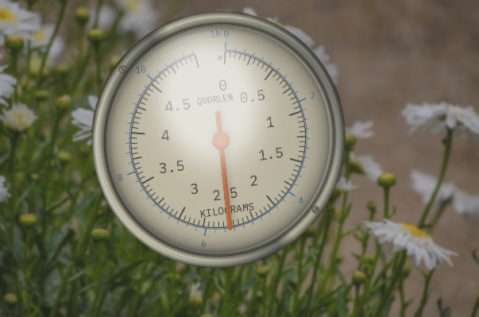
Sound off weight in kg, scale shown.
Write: 2.5 kg
